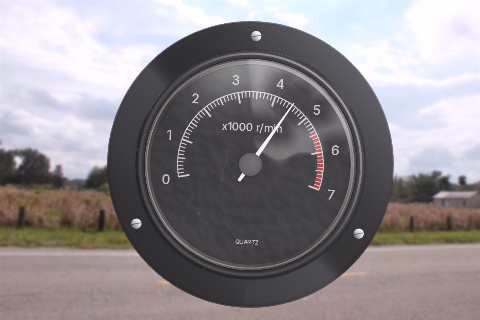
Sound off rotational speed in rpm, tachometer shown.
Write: 4500 rpm
